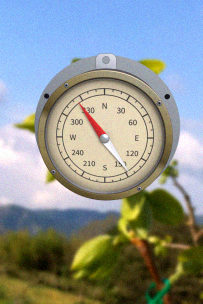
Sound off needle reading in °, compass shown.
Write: 325 °
